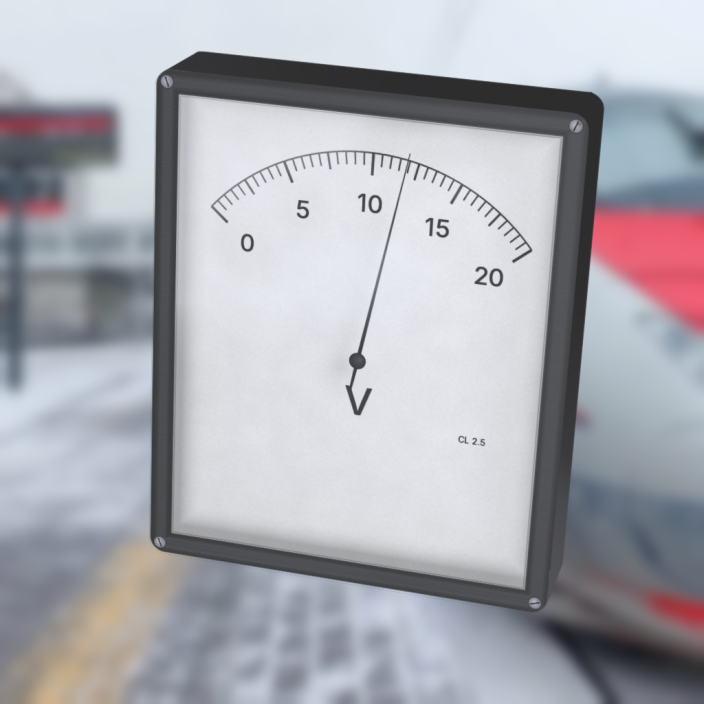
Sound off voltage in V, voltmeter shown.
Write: 12 V
